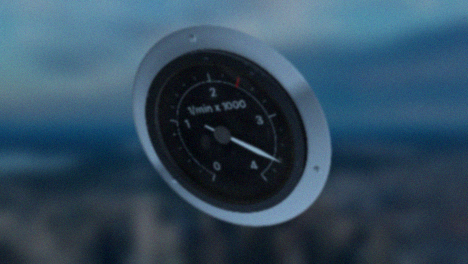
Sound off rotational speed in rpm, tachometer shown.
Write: 3600 rpm
